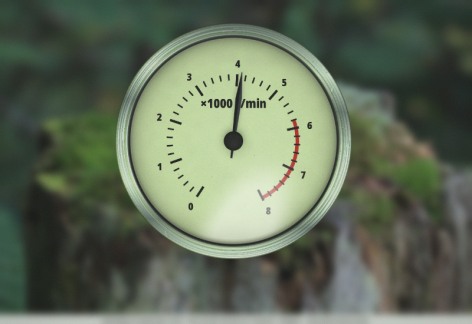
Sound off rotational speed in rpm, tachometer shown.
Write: 4100 rpm
